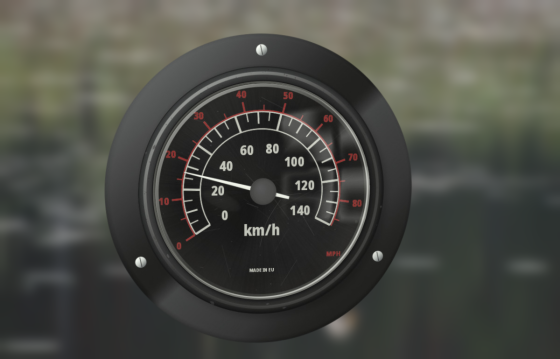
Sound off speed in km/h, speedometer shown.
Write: 27.5 km/h
